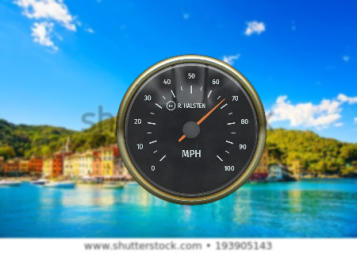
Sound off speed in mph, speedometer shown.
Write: 67.5 mph
